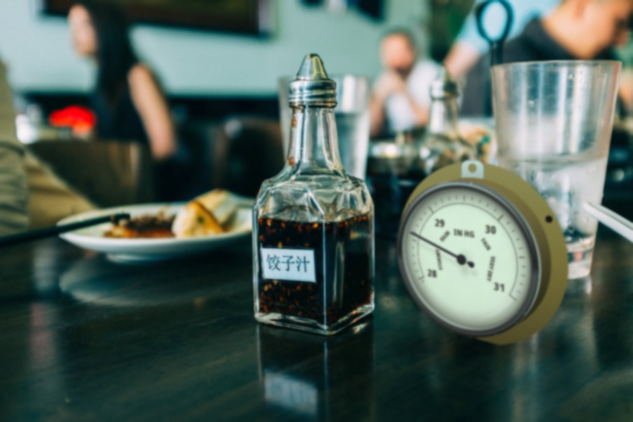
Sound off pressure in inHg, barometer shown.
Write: 28.6 inHg
